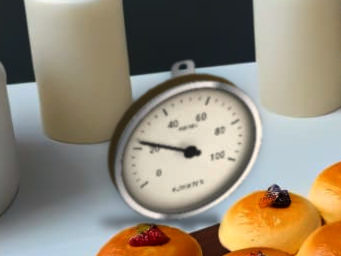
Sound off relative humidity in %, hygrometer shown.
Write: 24 %
